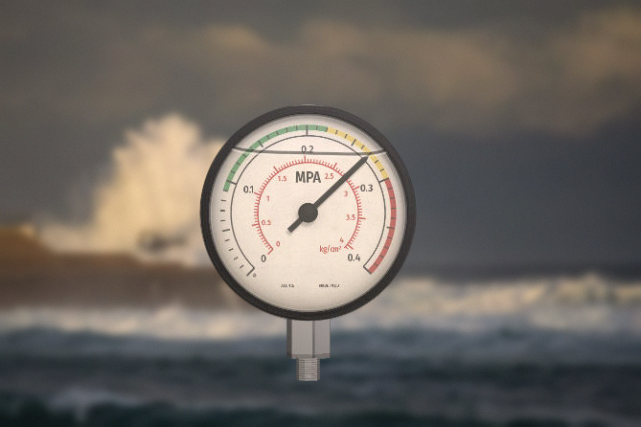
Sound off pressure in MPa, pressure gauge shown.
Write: 0.27 MPa
